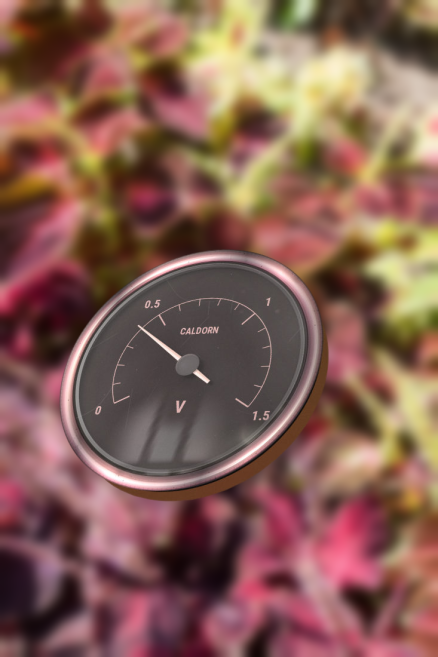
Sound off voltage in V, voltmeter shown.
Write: 0.4 V
